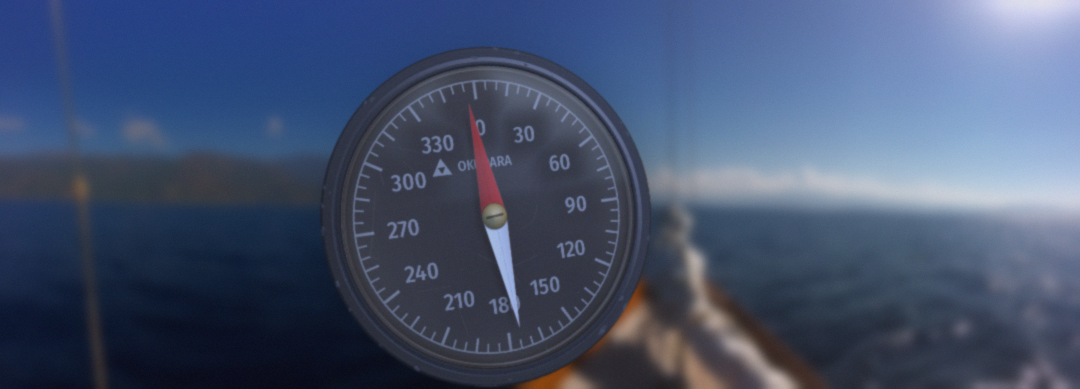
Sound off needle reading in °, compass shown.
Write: 355 °
